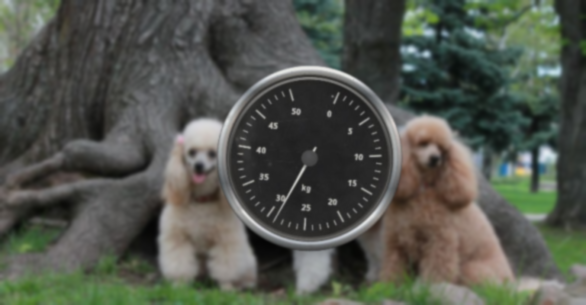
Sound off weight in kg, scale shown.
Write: 29 kg
